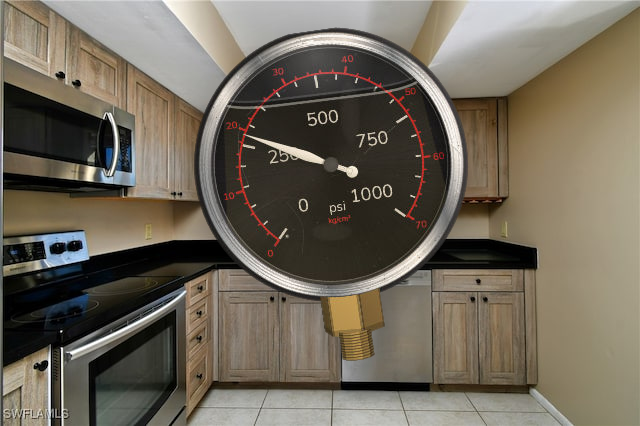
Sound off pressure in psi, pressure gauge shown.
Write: 275 psi
